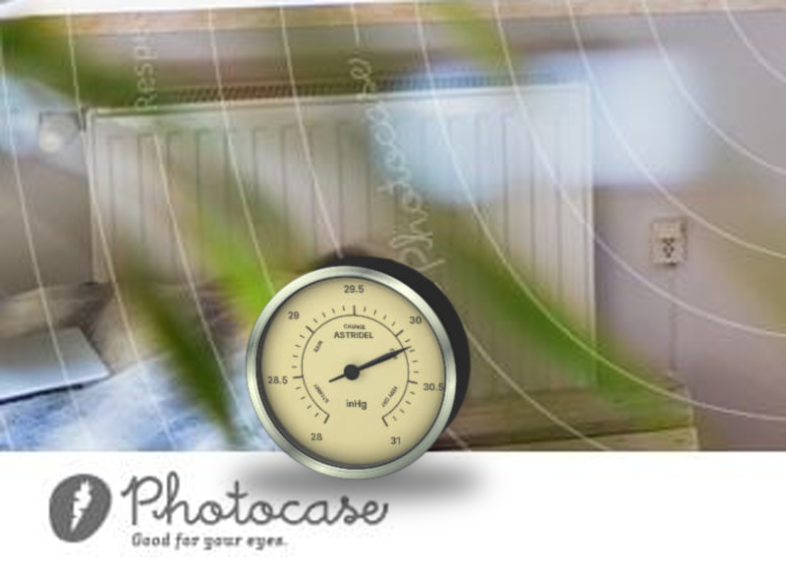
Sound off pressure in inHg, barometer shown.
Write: 30.15 inHg
